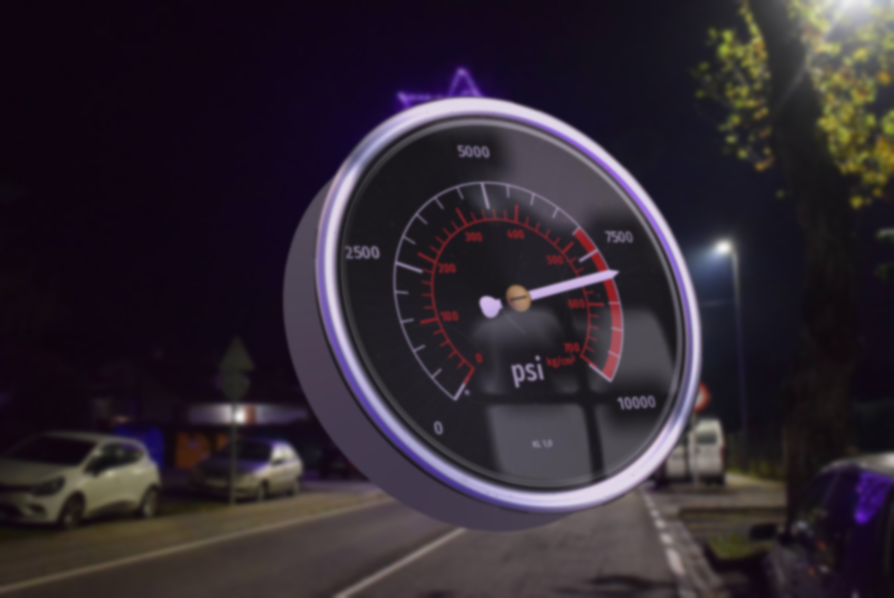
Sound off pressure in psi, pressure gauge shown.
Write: 8000 psi
